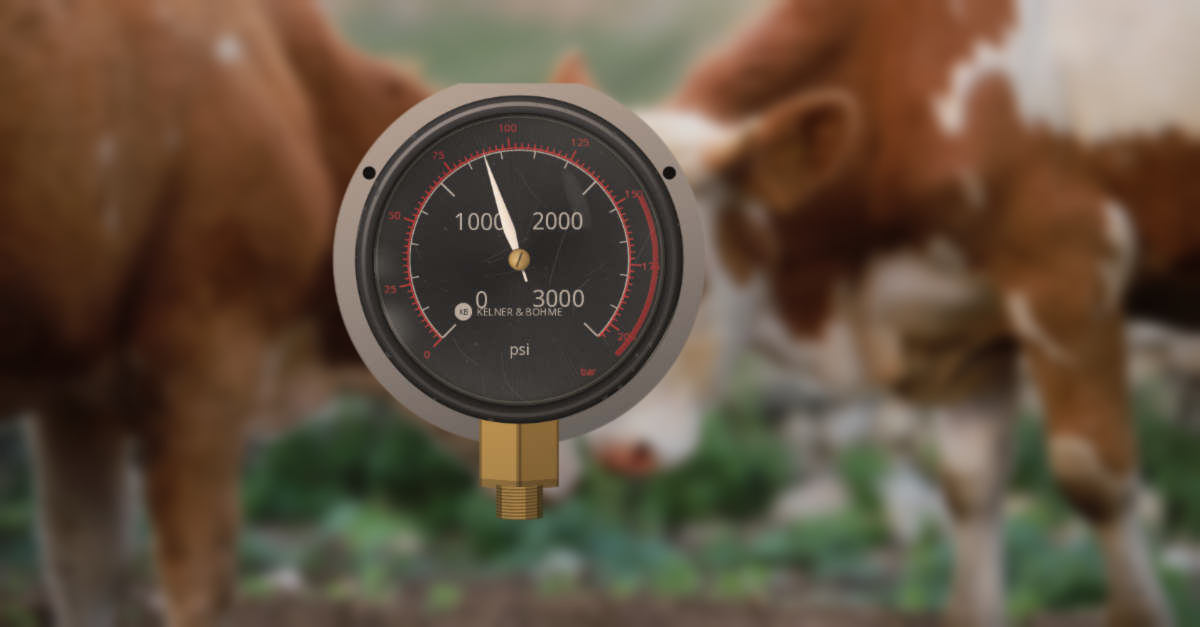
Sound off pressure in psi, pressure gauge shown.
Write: 1300 psi
